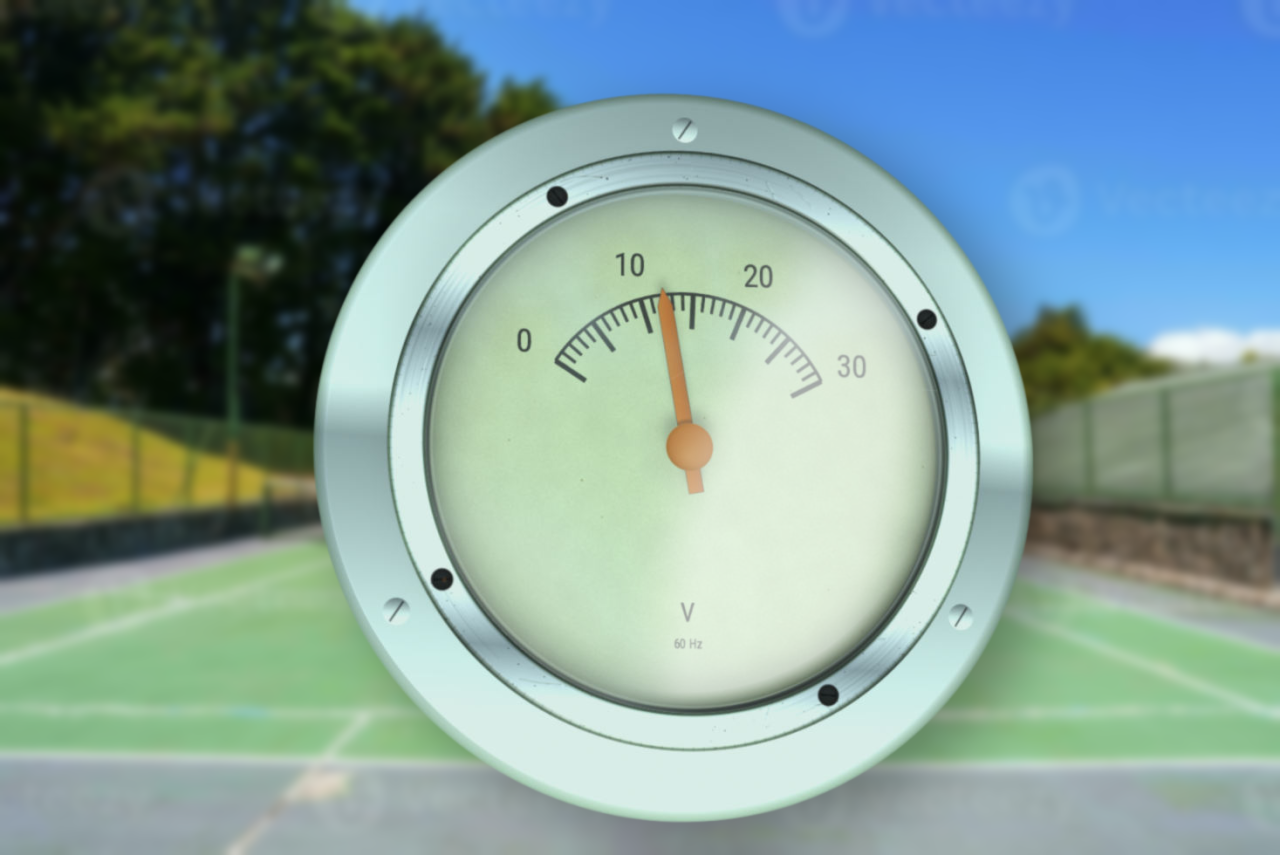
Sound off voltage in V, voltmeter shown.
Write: 12 V
